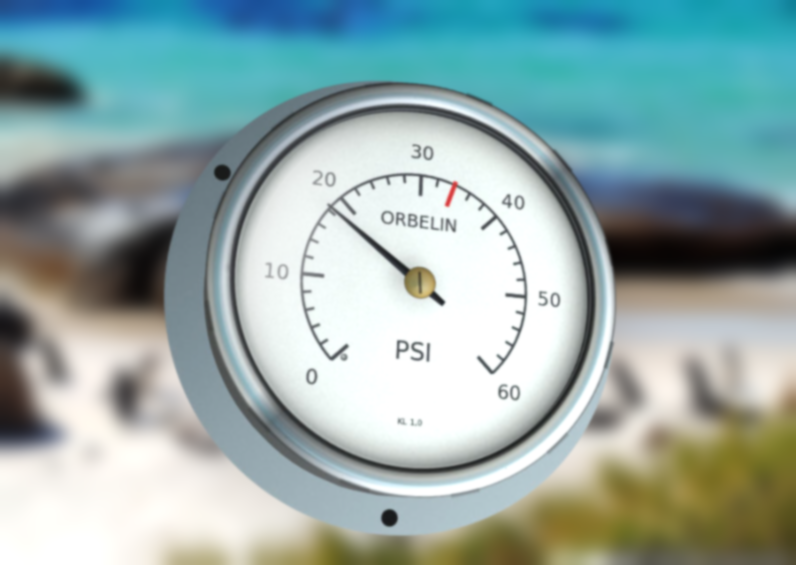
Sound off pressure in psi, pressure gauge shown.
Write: 18 psi
